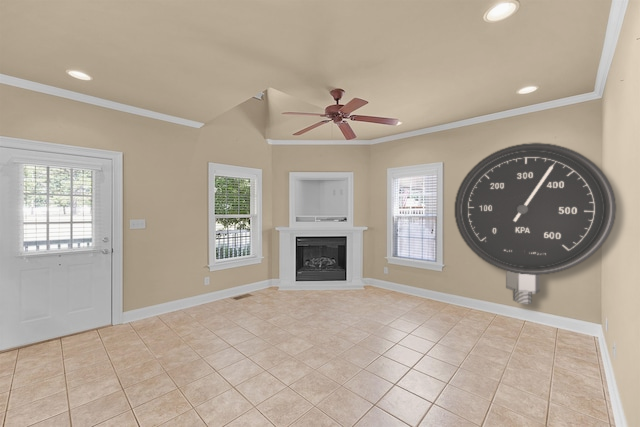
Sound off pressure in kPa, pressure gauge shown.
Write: 360 kPa
